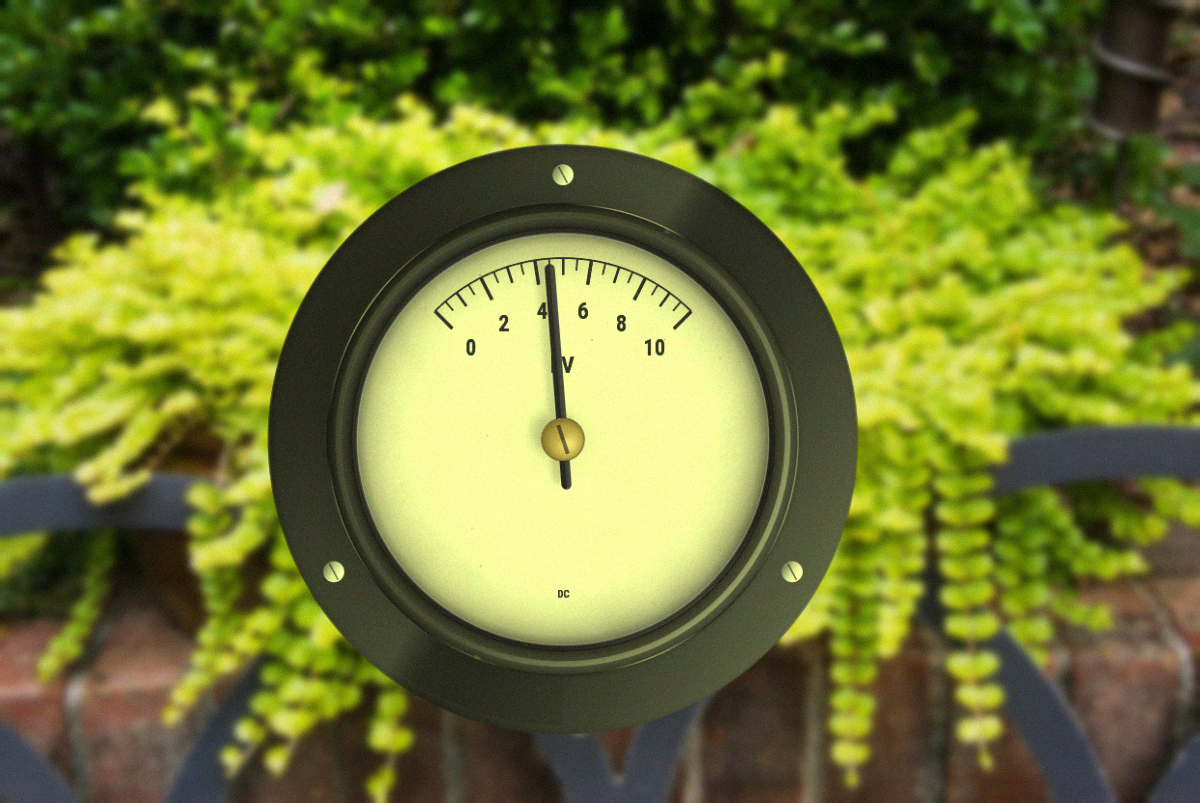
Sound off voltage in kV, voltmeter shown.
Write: 4.5 kV
